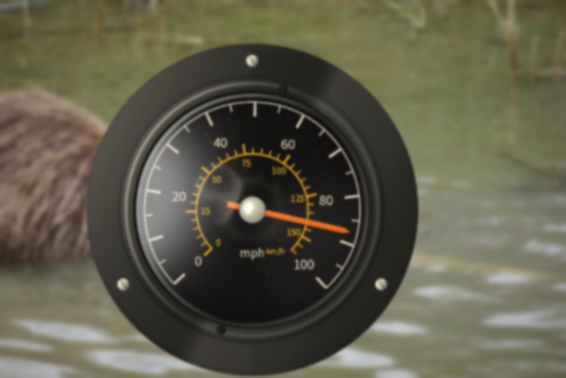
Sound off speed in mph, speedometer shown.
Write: 87.5 mph
